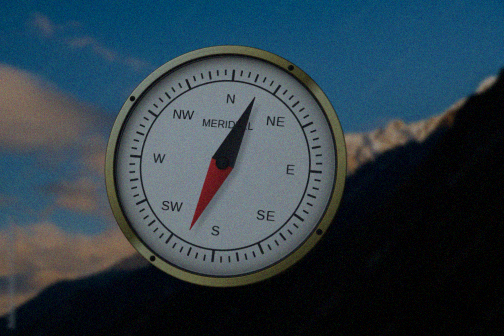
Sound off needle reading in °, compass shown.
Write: 200 °
